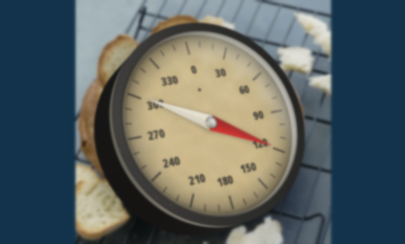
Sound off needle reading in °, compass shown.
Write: 120 °
